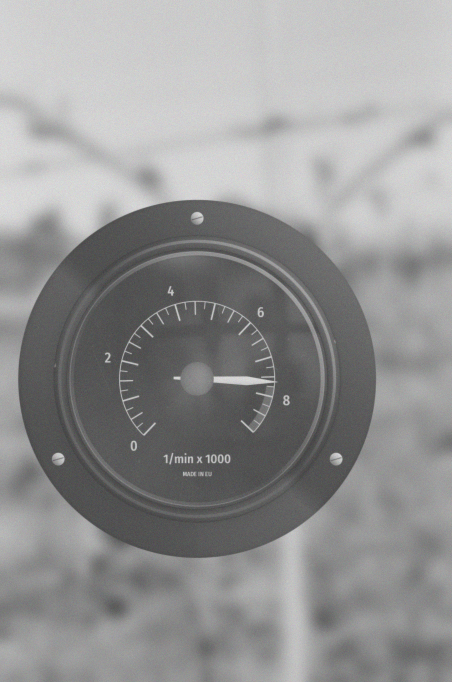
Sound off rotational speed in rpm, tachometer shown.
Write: 7625 rpm
